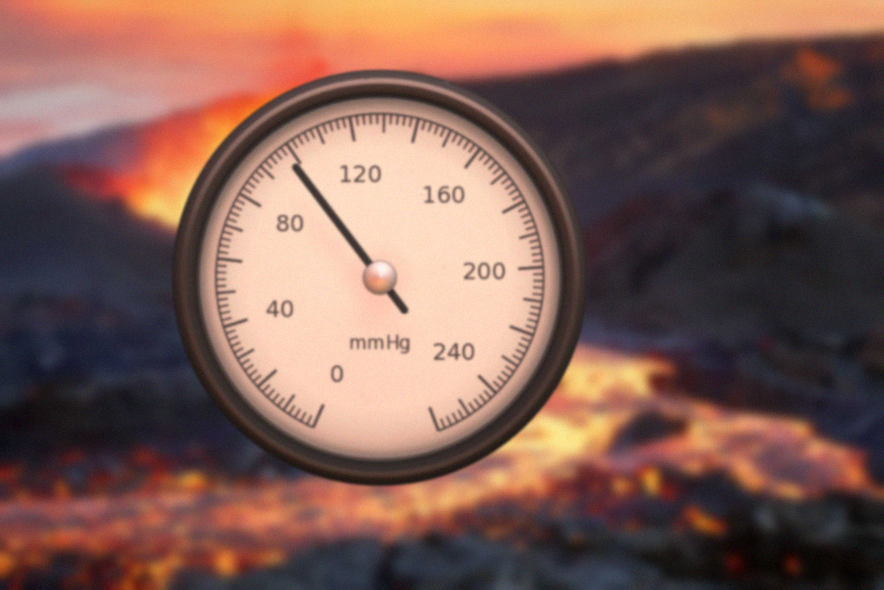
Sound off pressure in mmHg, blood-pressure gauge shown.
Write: 98 mmHg
